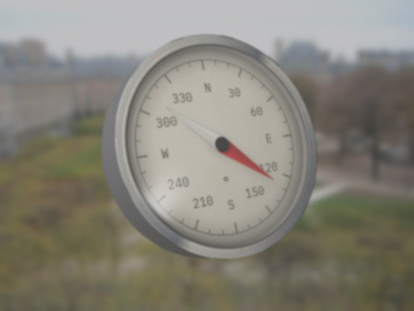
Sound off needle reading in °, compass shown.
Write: 130 °
